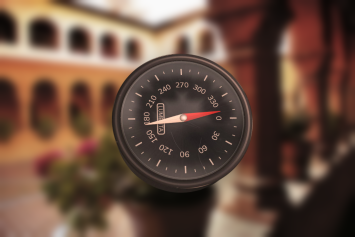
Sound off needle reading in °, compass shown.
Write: 350 °
